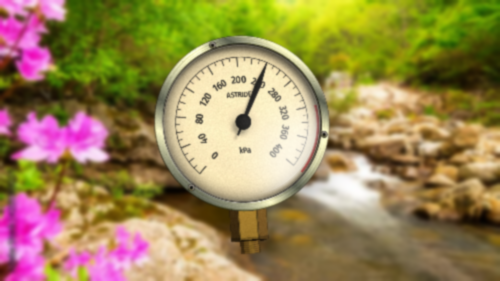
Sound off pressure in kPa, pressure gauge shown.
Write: 240 kPa
